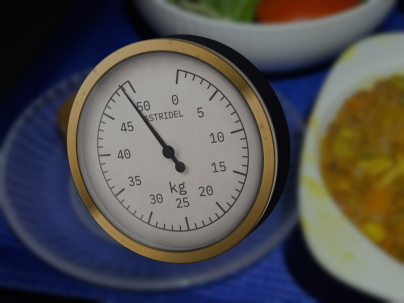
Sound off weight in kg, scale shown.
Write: 49 kg
